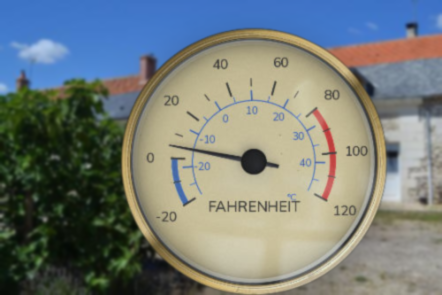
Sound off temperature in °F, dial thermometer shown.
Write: 5 °F
